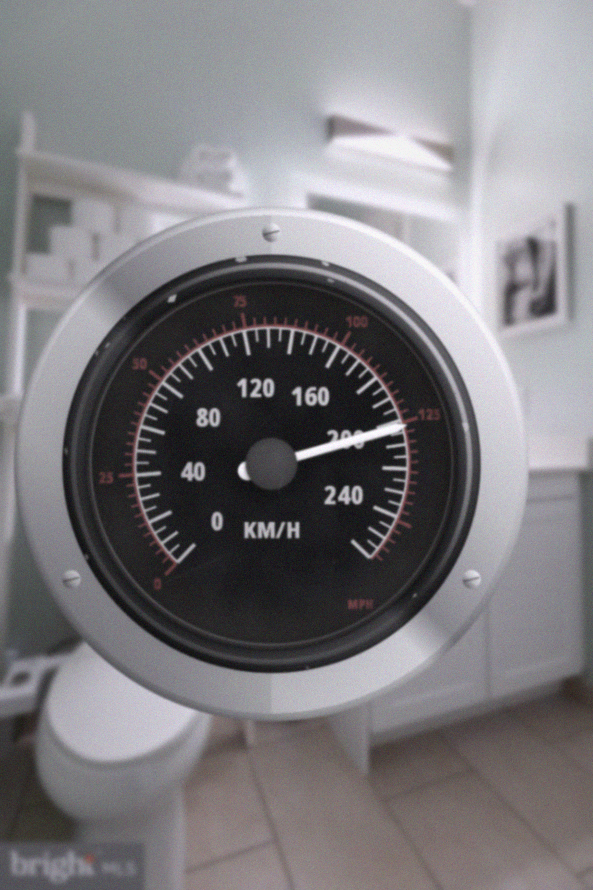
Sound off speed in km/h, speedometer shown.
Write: 202.5 km/h
